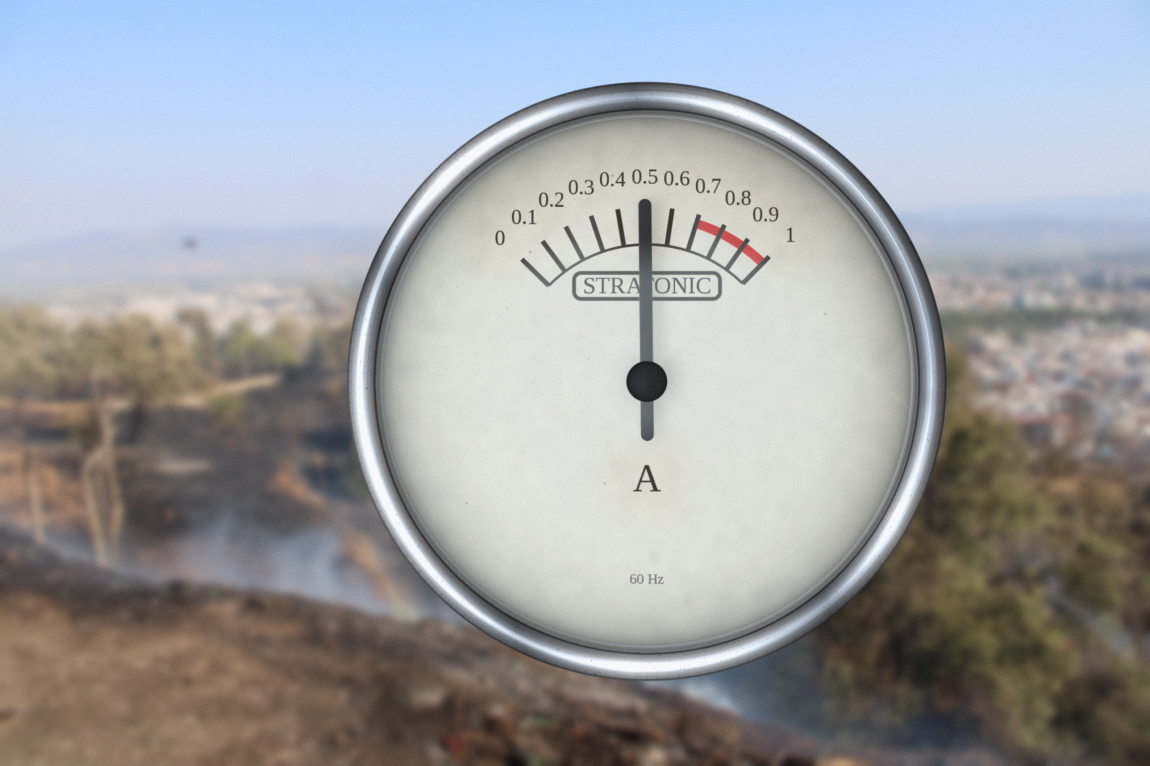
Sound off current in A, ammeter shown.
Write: 0.5 A
